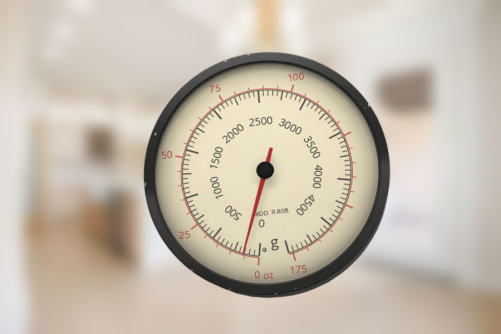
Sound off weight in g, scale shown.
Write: 150 g
